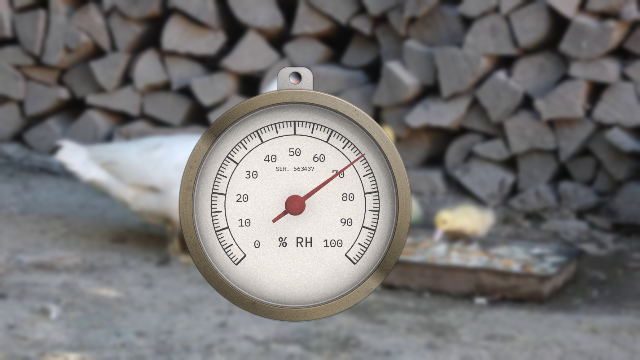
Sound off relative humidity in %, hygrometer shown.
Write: 70 %
